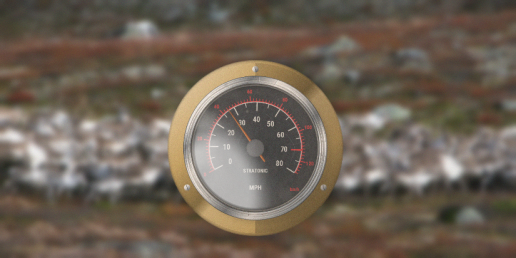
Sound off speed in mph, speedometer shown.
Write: 27.5 mph
